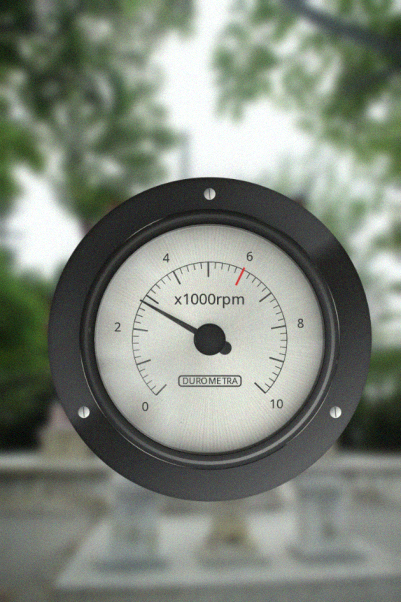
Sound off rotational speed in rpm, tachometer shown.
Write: 2800 rpm
